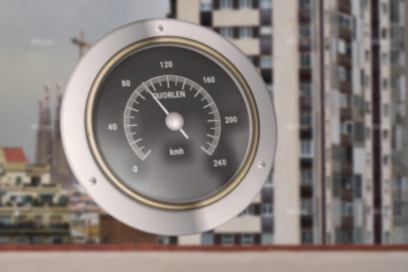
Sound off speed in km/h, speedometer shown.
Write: 90 km/h
